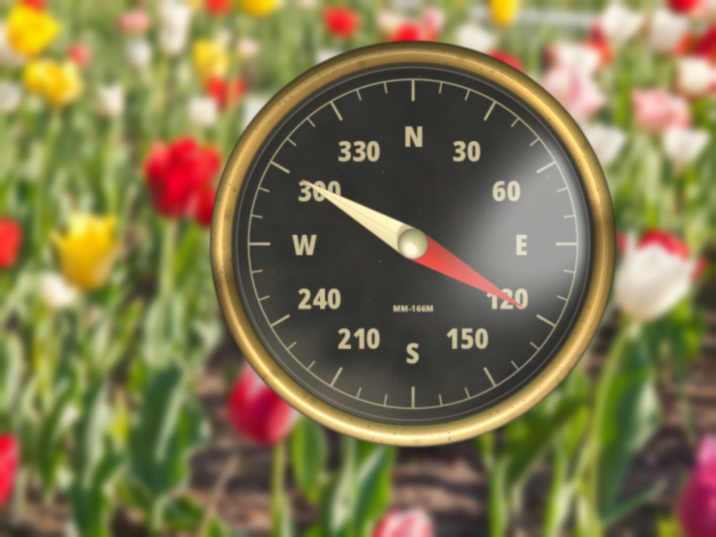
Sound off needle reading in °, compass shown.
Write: 120 °
